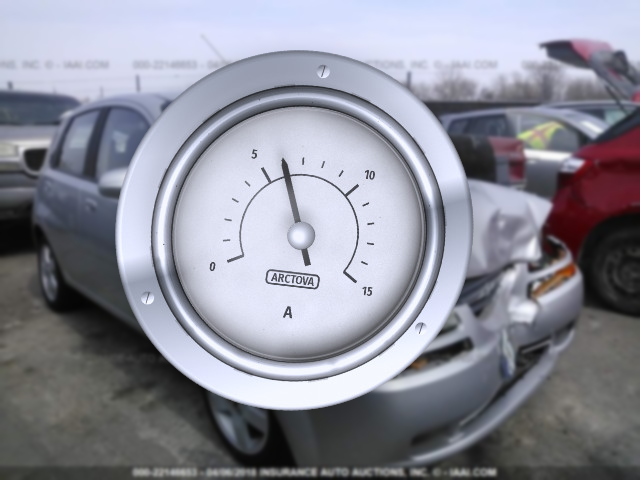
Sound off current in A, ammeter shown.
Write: 6 A
